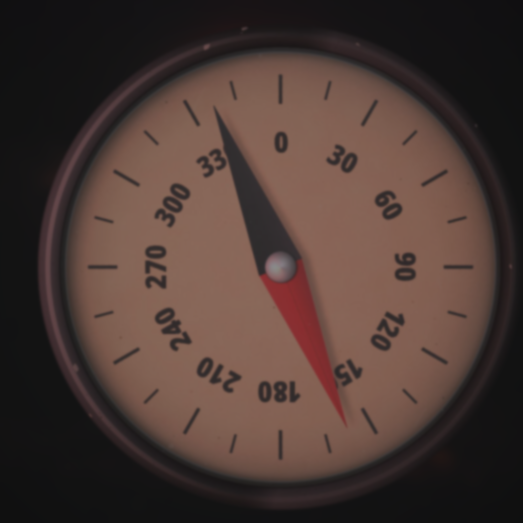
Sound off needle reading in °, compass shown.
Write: 157.5 °
